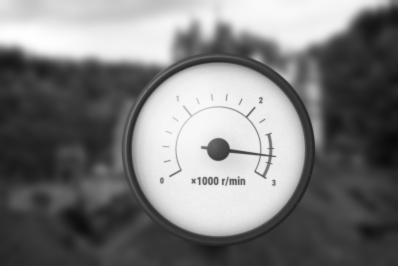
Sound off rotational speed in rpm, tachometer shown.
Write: 2700 rpm
